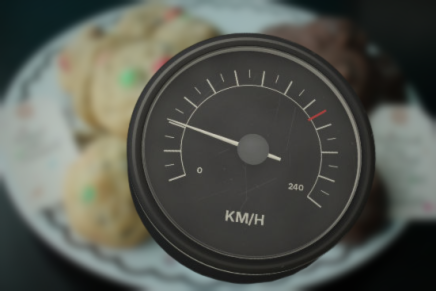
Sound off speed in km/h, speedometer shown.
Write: 40 km/h
